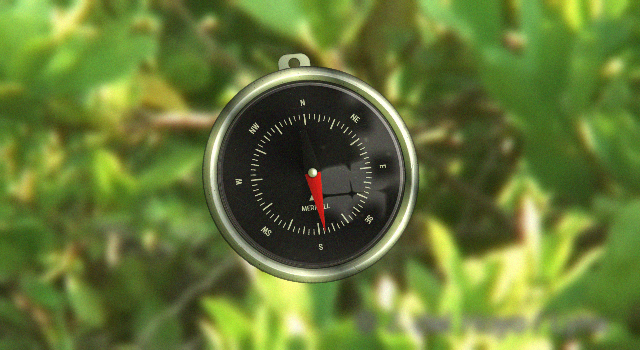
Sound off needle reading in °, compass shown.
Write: 175 °
